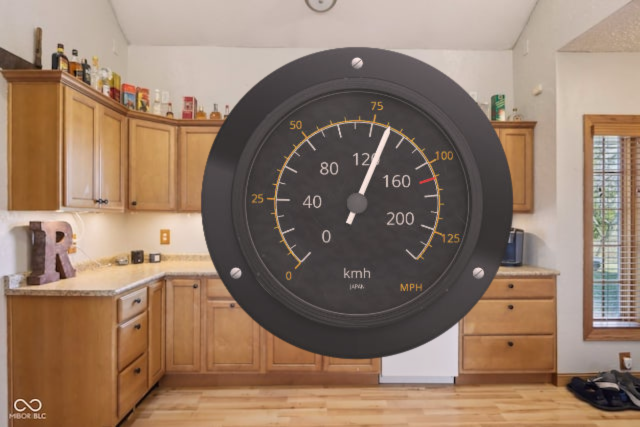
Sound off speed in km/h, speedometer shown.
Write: 130 km/h
